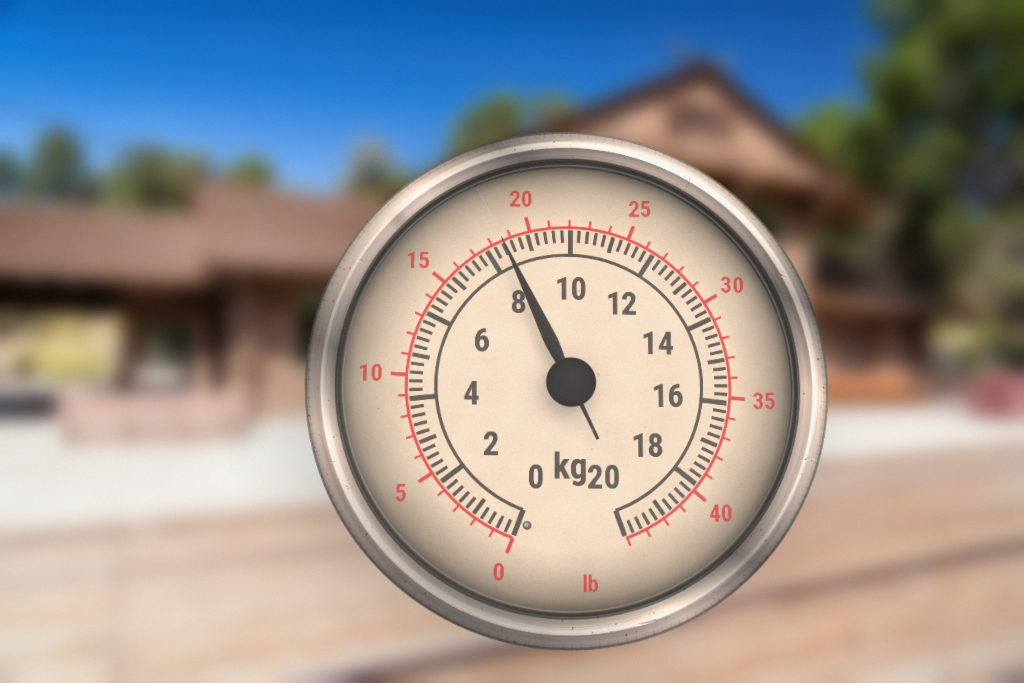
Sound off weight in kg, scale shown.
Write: 8.4 kg
